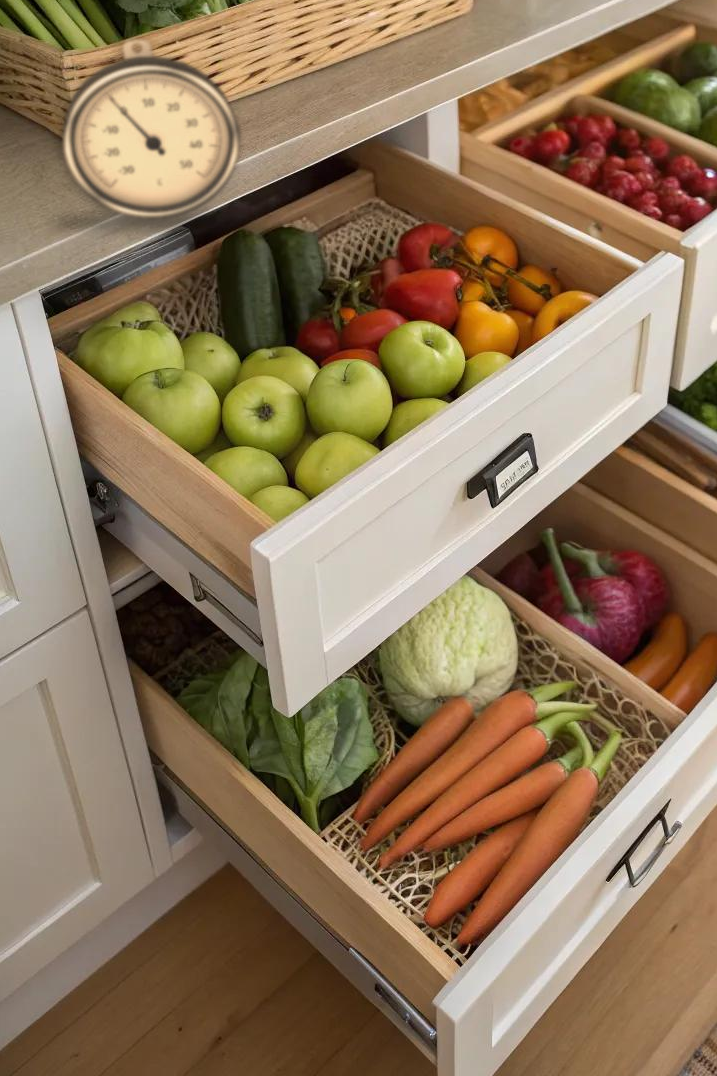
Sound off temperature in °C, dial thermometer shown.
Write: 0 °C
